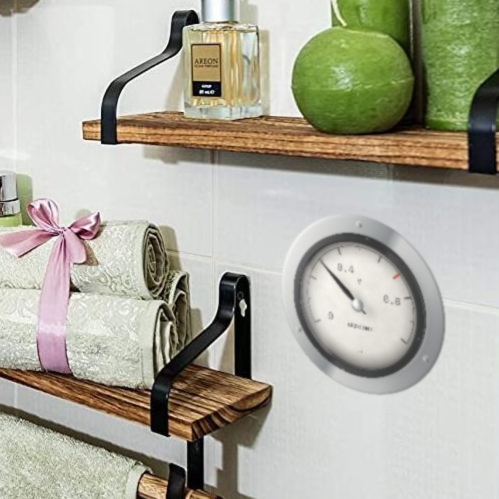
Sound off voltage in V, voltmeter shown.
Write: 0.3 V
